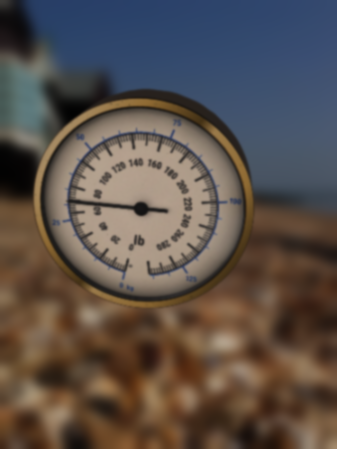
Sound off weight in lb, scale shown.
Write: 70 lb
